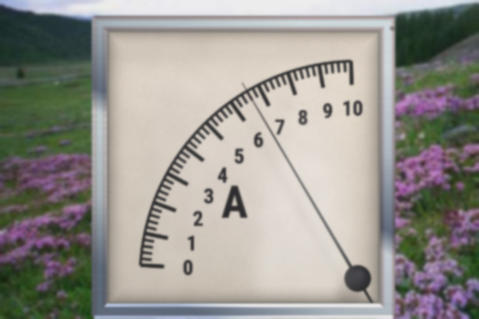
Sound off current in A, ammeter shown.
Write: 6.6 A
